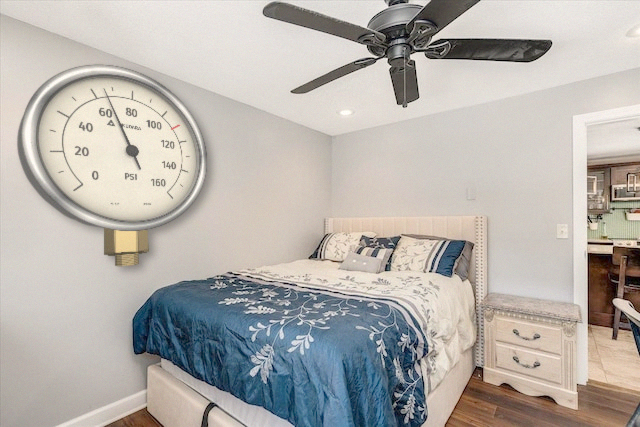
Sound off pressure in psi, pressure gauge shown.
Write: 65 psi
